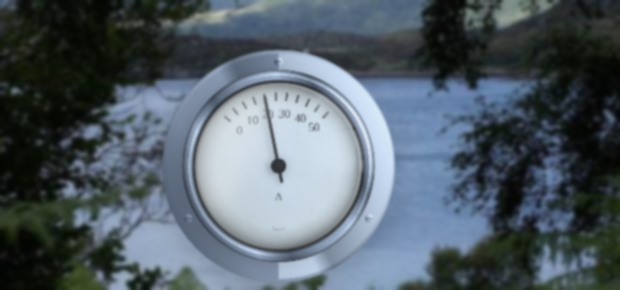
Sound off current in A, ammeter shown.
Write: 20 A
